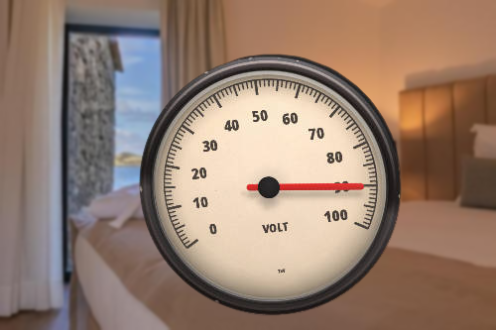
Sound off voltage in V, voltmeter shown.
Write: 90 V
